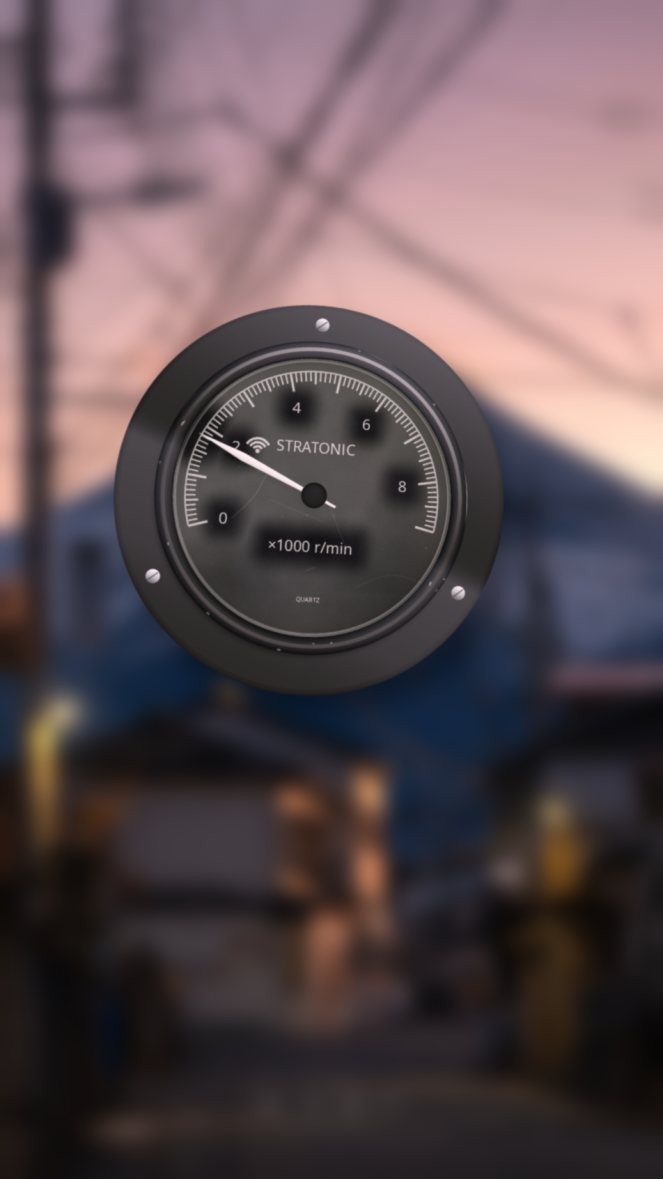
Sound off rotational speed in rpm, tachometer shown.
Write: 1800 rpm
